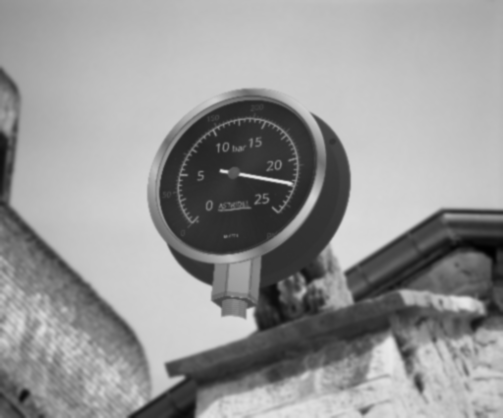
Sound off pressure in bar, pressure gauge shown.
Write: 22.5 bar
